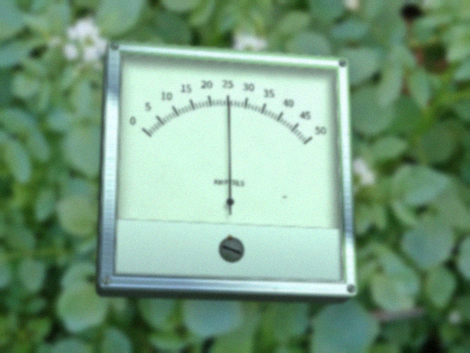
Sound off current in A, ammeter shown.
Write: 25 A
